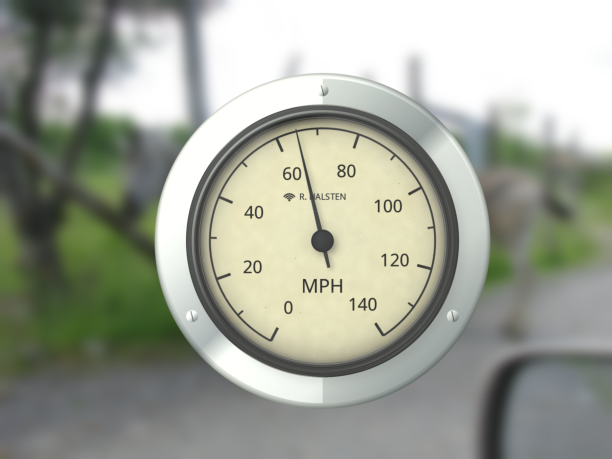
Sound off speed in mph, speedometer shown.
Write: 65 mph
